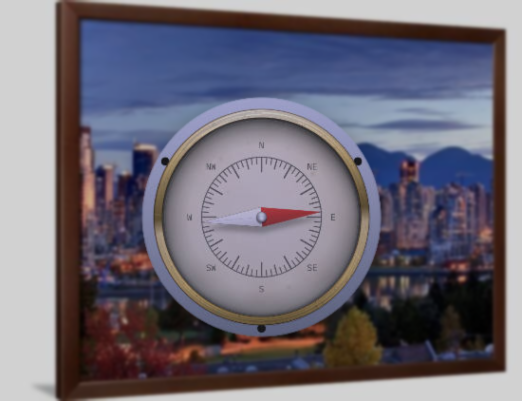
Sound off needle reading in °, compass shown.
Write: 85 °
